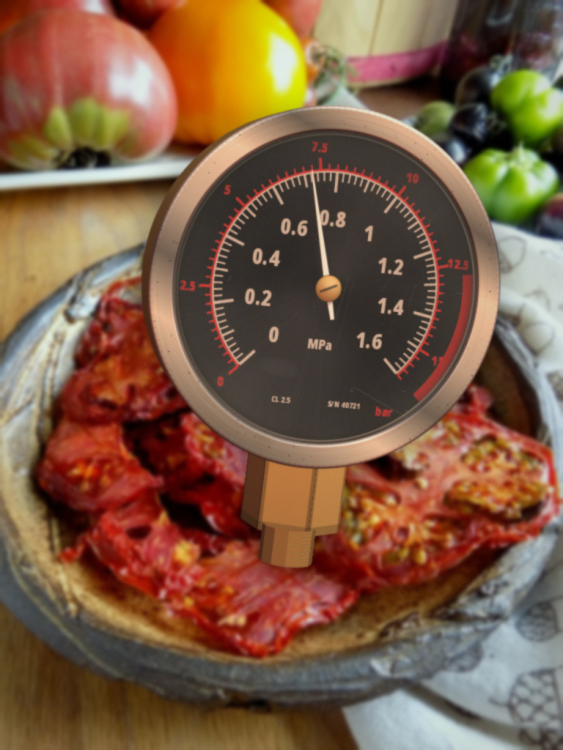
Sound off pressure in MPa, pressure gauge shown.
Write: 0.72 MPa
